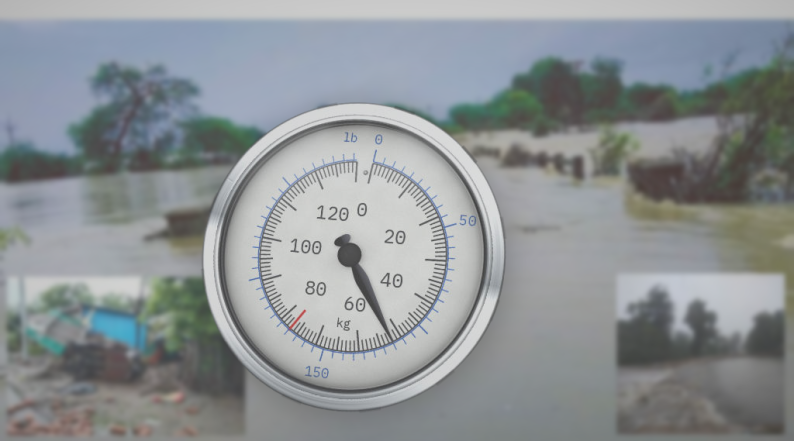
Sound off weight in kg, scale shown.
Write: 52 kg
